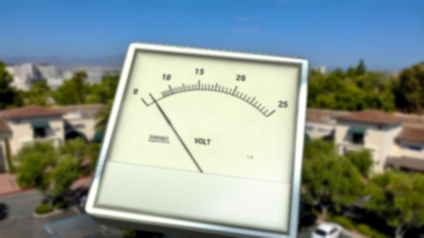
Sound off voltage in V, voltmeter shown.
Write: 5 V
